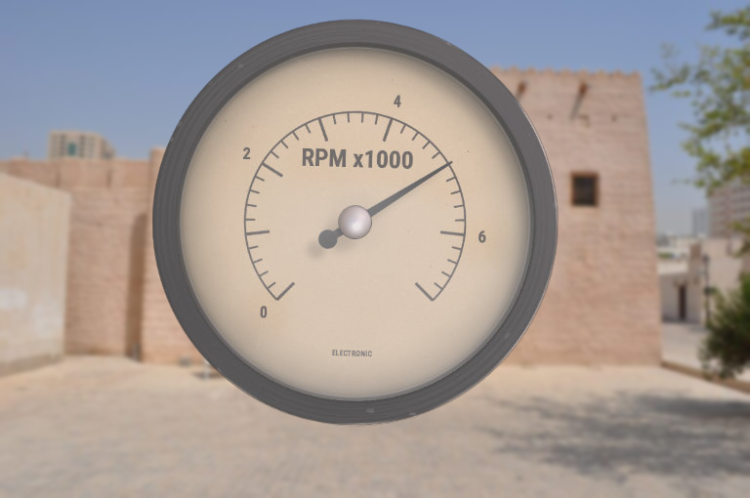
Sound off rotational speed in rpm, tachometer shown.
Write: 5000 rpm
